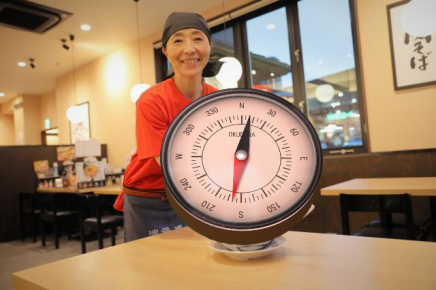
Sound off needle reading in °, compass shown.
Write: 190 °
